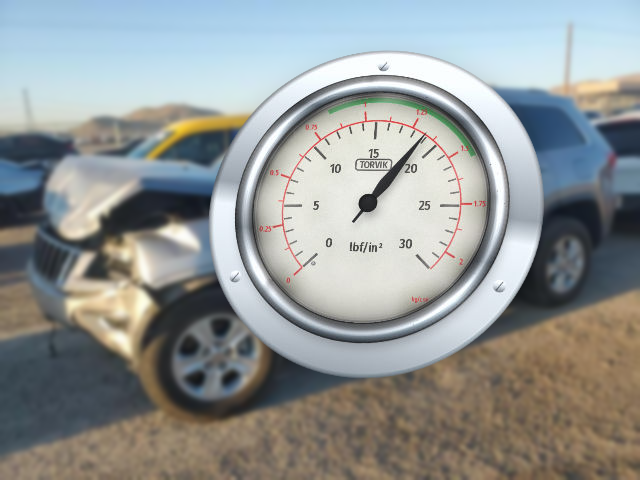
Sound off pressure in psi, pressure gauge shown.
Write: 19 psi
